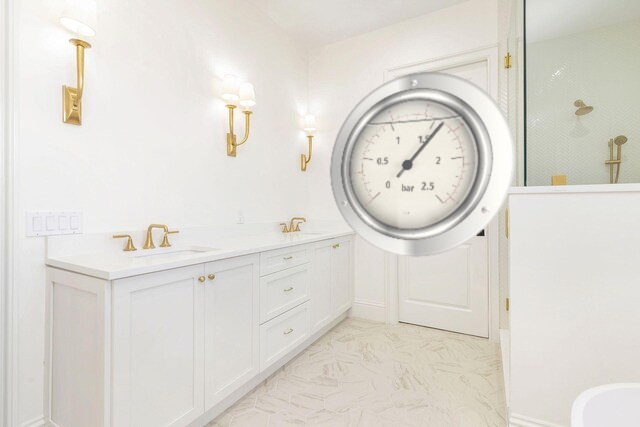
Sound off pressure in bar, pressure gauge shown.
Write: 1.6 bar
